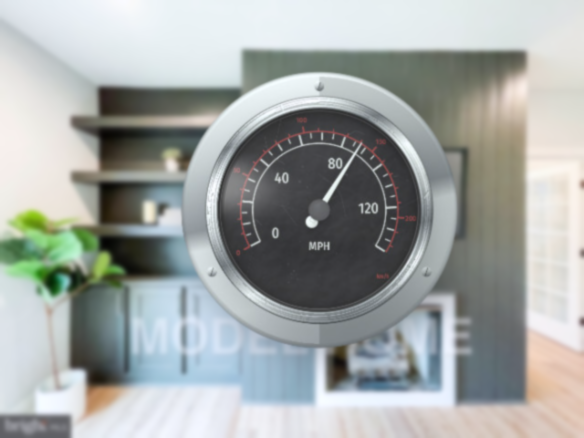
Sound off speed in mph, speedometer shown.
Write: 87.5 mph
